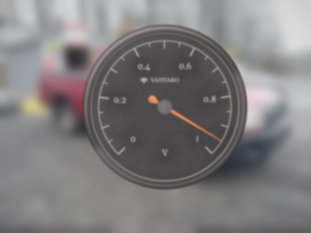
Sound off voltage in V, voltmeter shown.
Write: 0.95 V
